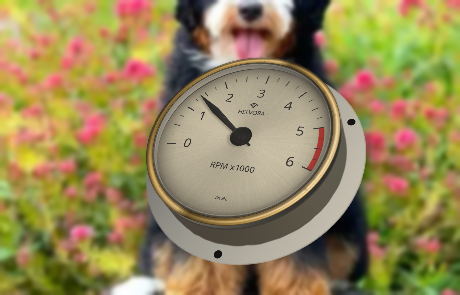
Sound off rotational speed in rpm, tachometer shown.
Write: 1375 rpm
